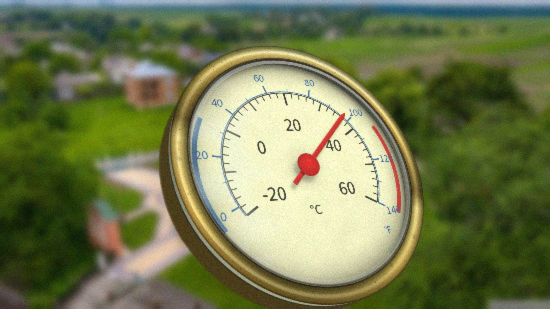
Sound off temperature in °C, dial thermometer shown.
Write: 36 °C
